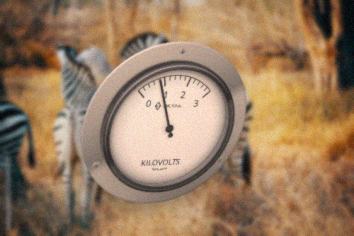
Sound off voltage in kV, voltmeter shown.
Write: 0.8 kV
